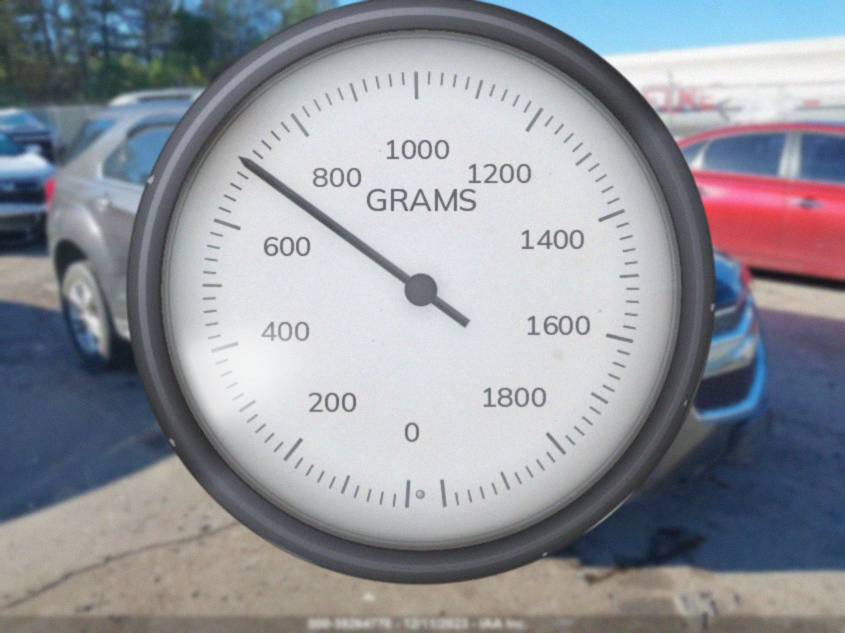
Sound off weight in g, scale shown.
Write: 700 g
